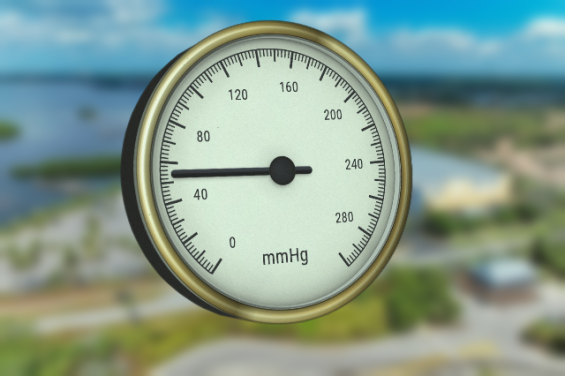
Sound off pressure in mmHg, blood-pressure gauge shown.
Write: 54 mmHg
